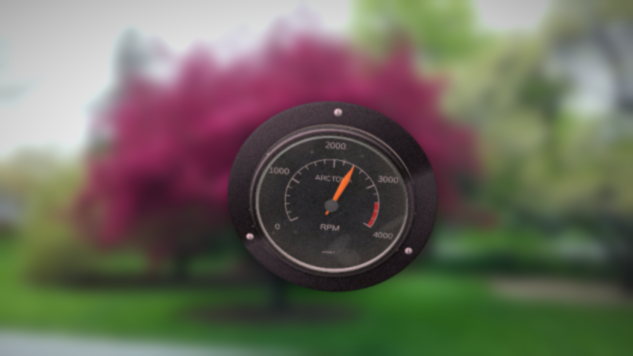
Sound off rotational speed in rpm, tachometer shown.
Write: 2400 rpm
